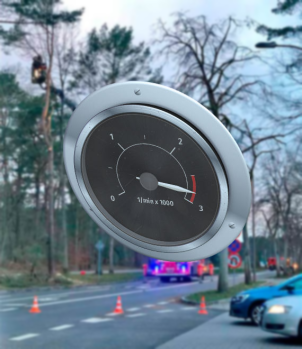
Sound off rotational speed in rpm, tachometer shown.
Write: 2750 rpm
